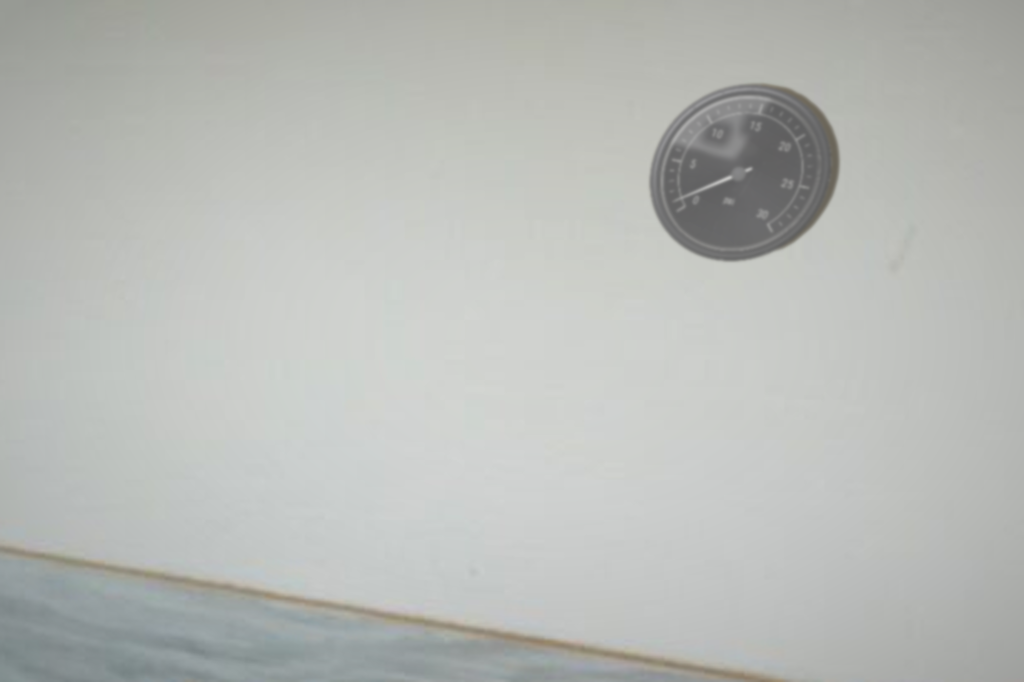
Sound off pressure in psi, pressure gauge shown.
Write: 1 psi
